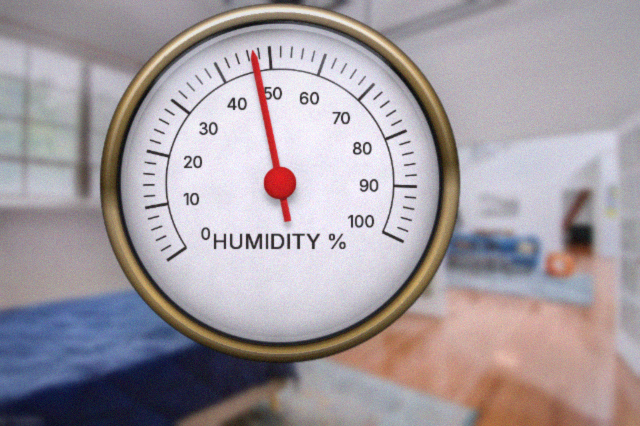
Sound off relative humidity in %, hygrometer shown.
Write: 47 %
